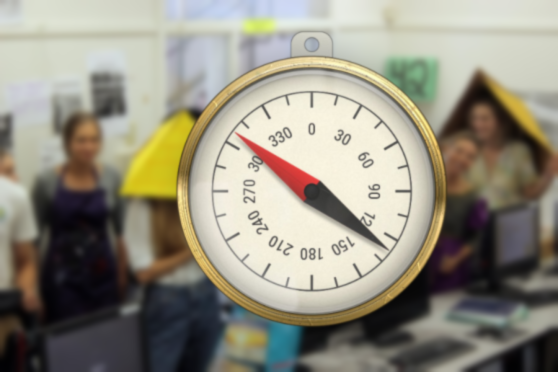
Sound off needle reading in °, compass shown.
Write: 307.5 °
